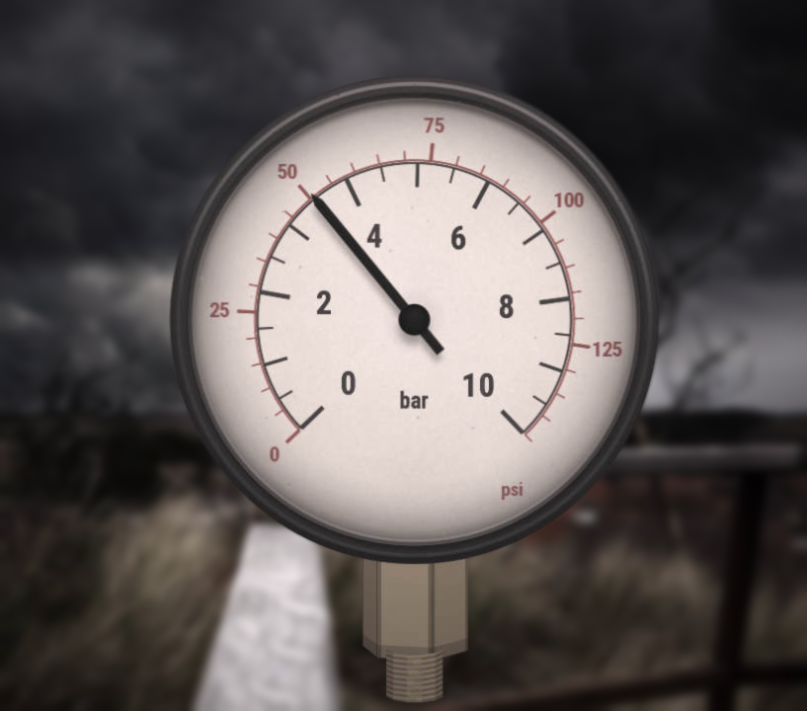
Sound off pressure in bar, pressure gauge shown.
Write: 3.5 bar
